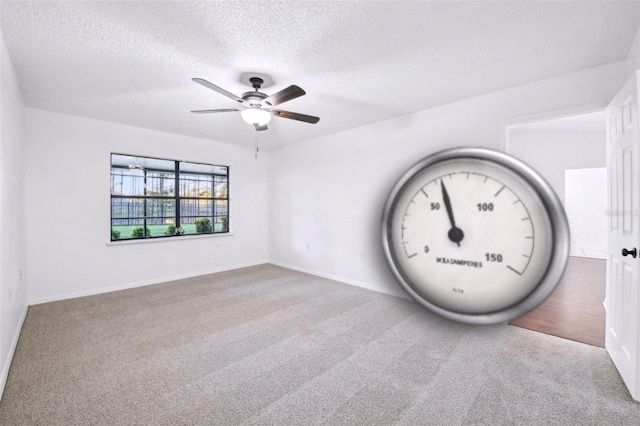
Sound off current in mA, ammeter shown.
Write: 65 mA
